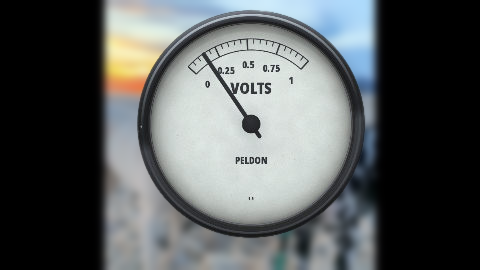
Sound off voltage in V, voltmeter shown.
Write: 0.15 V
